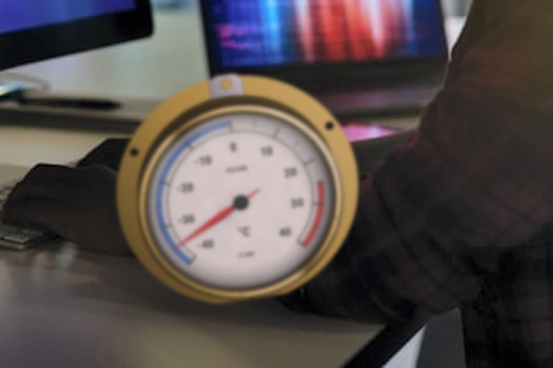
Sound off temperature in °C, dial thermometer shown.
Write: -35 °C
